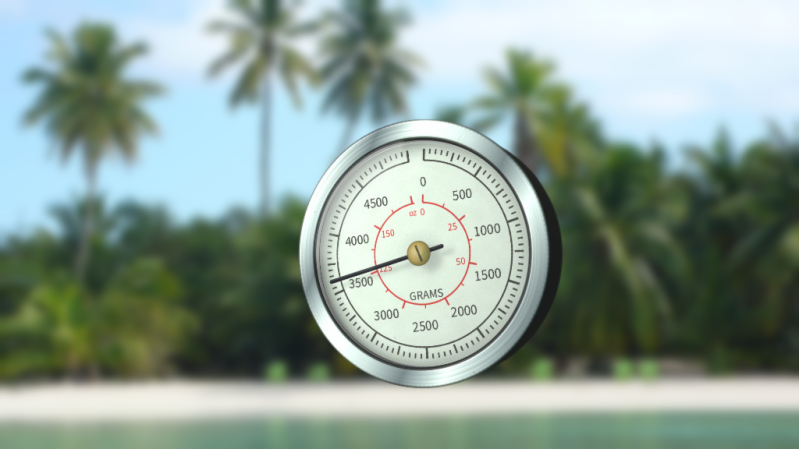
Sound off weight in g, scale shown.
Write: 3600 g
